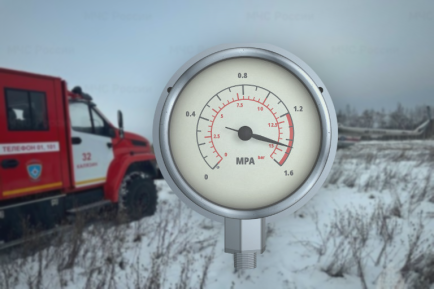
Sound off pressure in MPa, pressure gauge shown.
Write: 1.45 MPa
